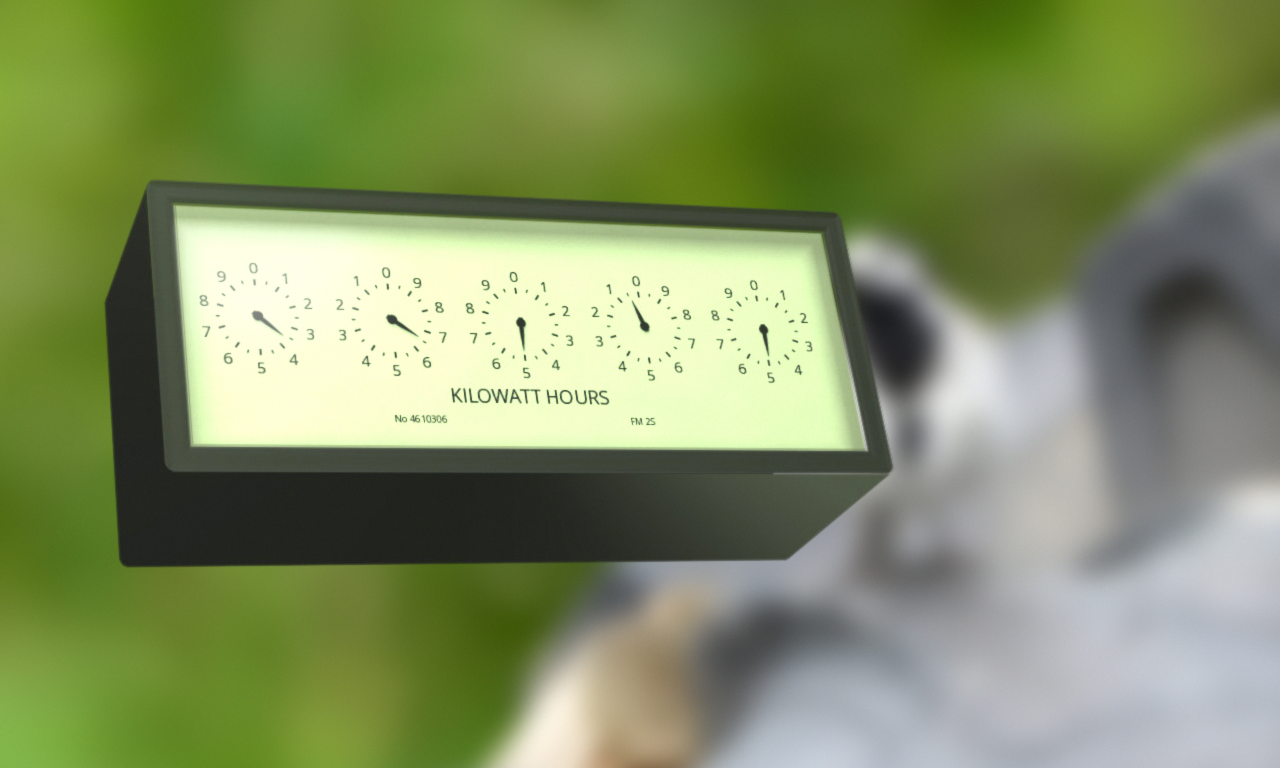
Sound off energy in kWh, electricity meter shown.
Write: 36505 kWh
